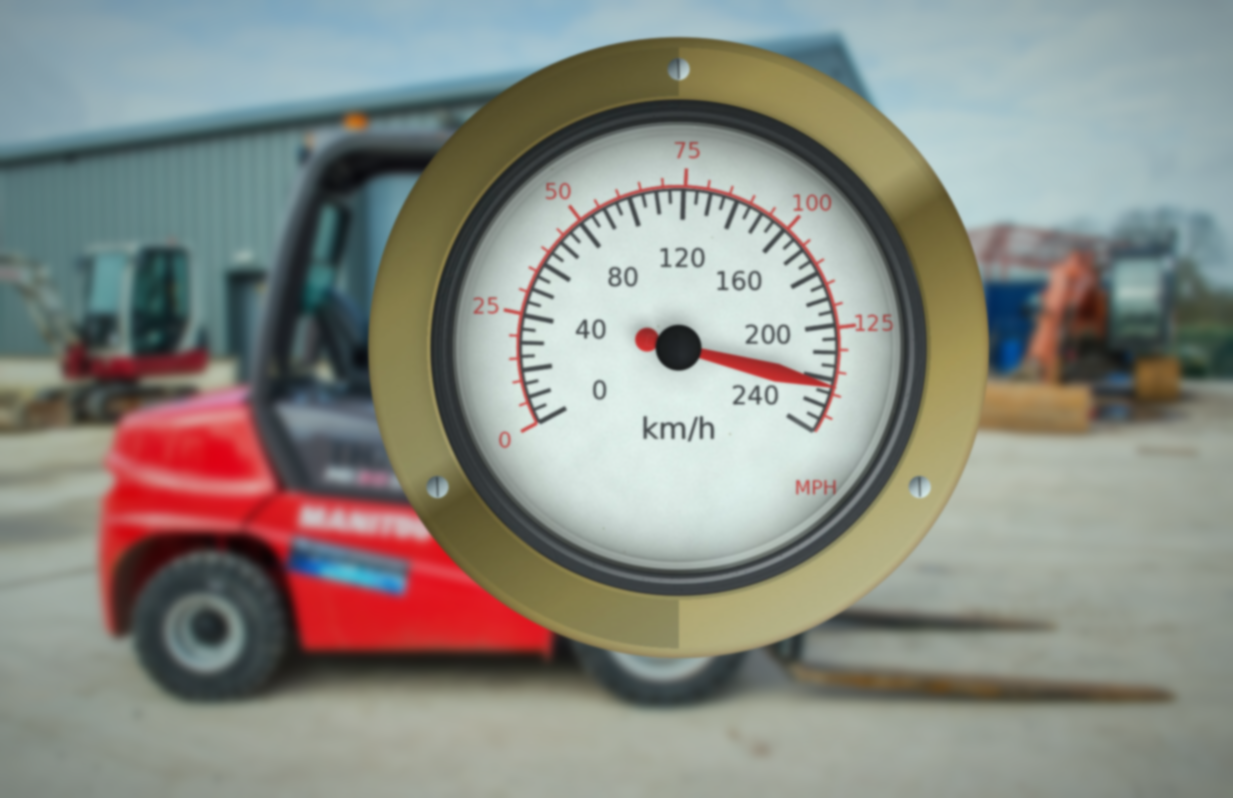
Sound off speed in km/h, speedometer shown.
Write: 222.5 km/h
